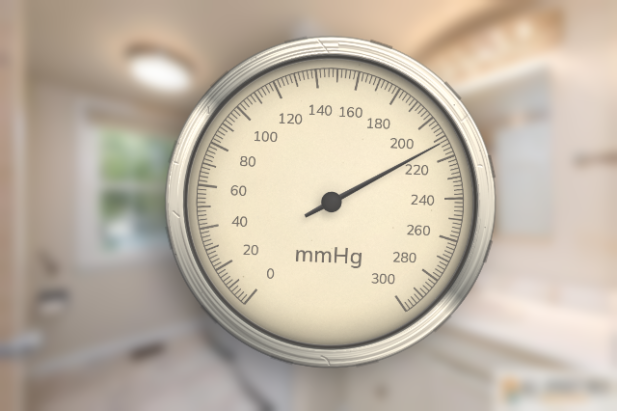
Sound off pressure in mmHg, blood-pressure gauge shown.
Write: 212 mmHg
